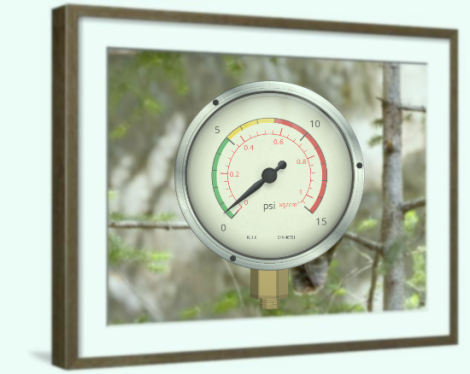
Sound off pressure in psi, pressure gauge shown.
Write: 0.5 psi
